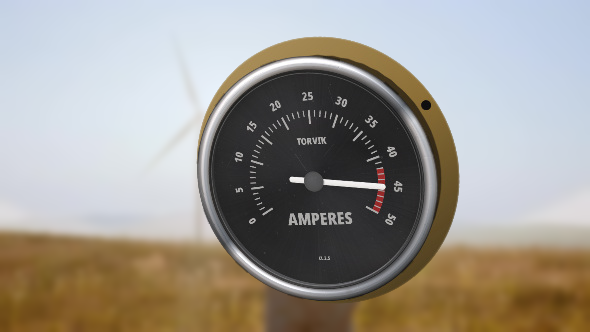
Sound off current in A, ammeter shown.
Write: 45 A
